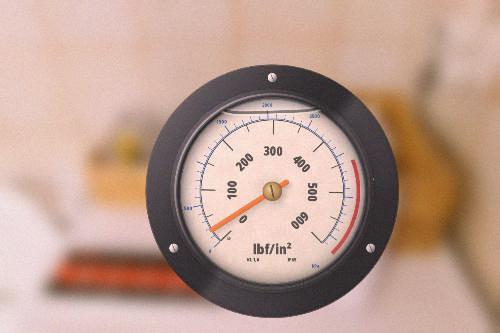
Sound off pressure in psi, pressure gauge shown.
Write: 25 psi
